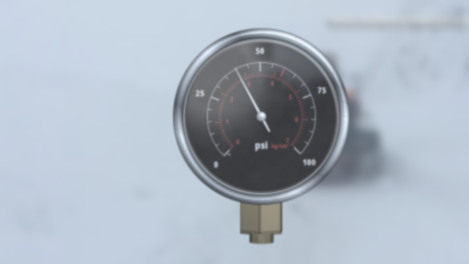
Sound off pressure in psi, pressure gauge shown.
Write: 40 psi
